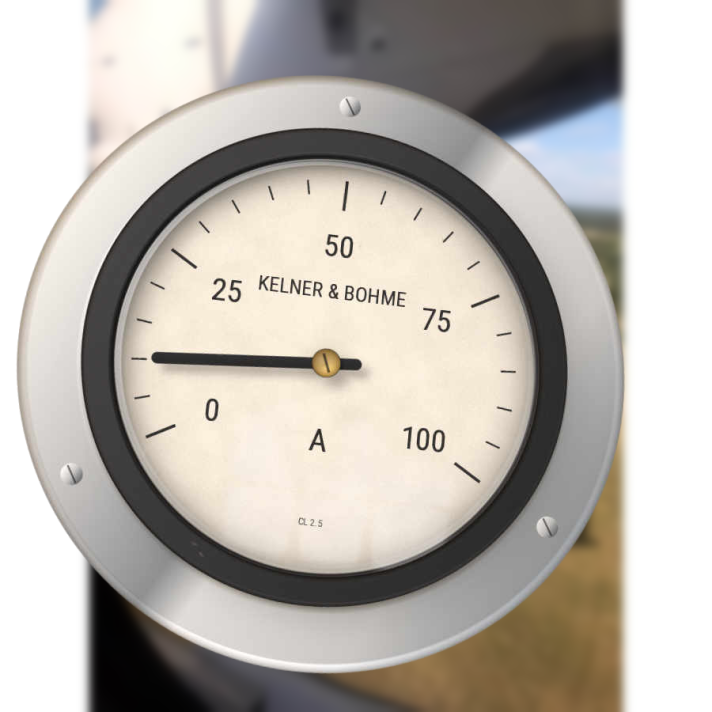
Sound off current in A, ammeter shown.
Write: 10 A
